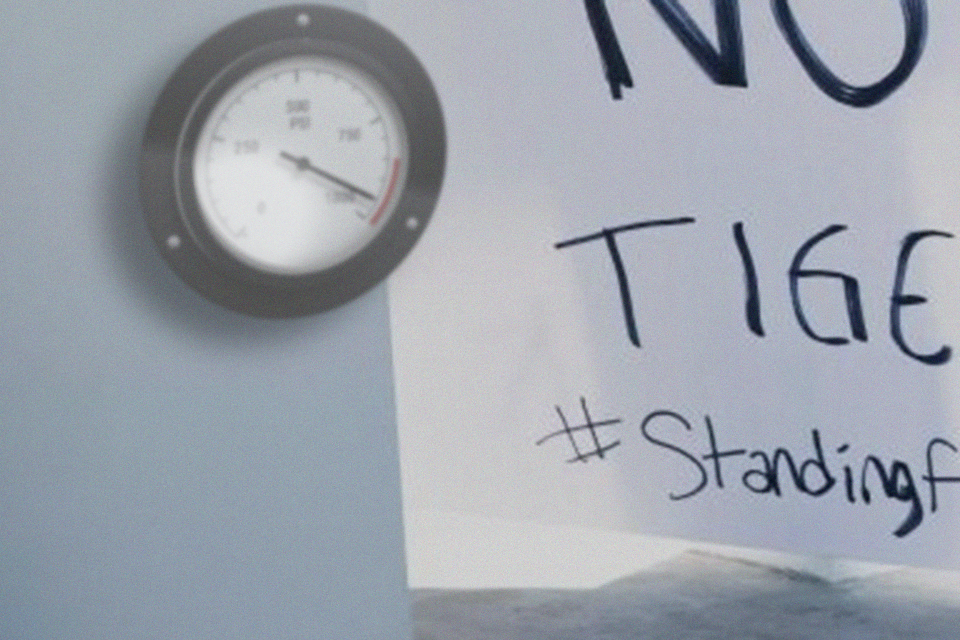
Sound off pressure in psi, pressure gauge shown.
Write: 950 psi
